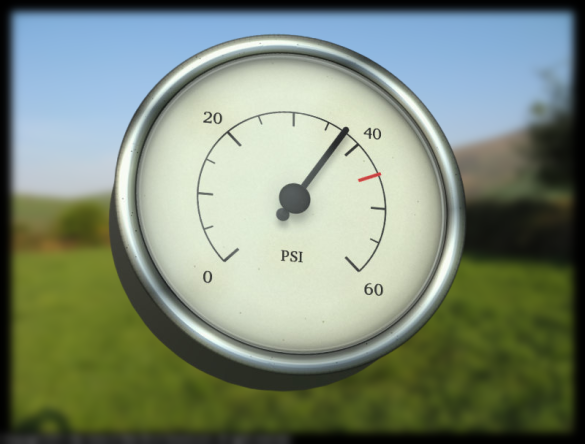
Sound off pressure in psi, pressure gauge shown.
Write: 37.5 psi
